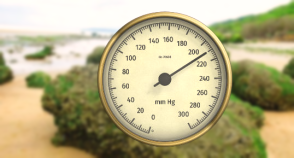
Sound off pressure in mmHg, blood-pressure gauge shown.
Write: 210 mmHg
